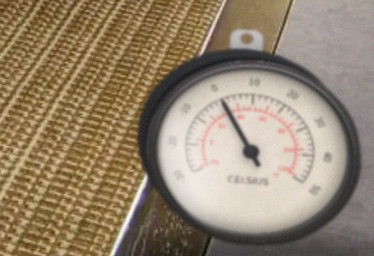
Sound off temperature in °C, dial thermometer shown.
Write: 0 °C
